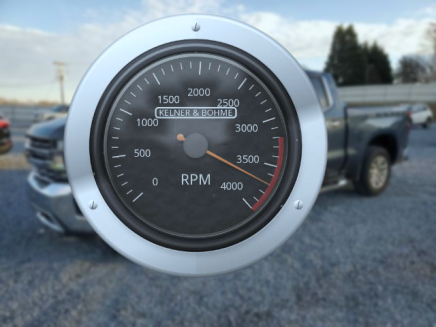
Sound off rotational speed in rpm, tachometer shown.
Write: 3700 rpm
